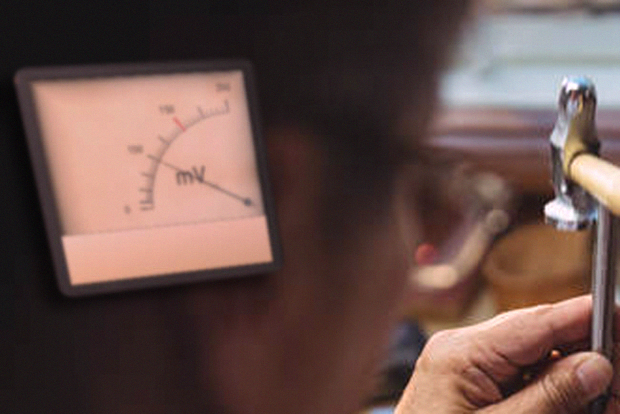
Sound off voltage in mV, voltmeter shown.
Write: 100 mV
